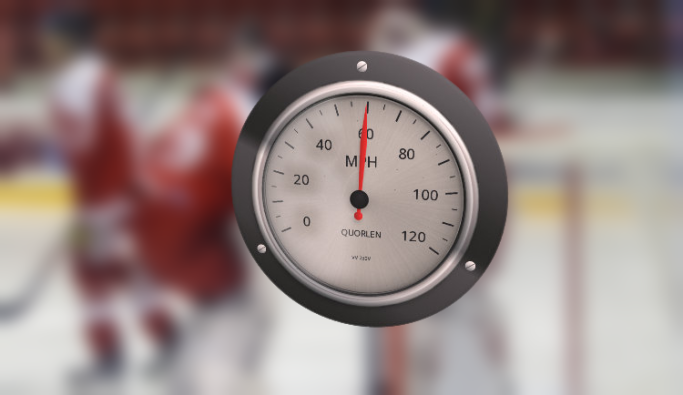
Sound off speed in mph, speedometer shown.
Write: 60 mph
